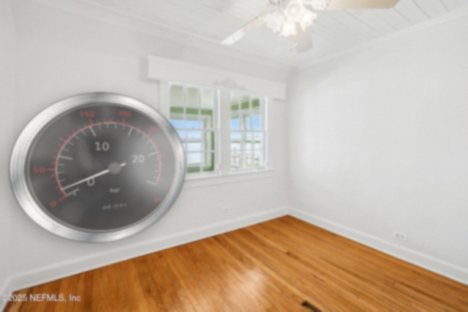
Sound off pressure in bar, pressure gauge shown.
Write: 1 bar
